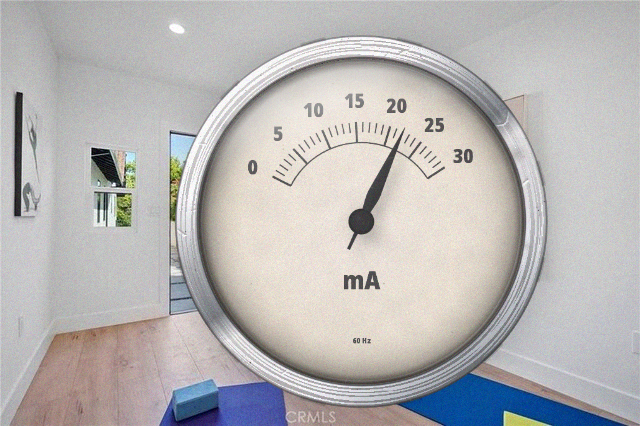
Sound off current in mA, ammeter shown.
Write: 22 mA
